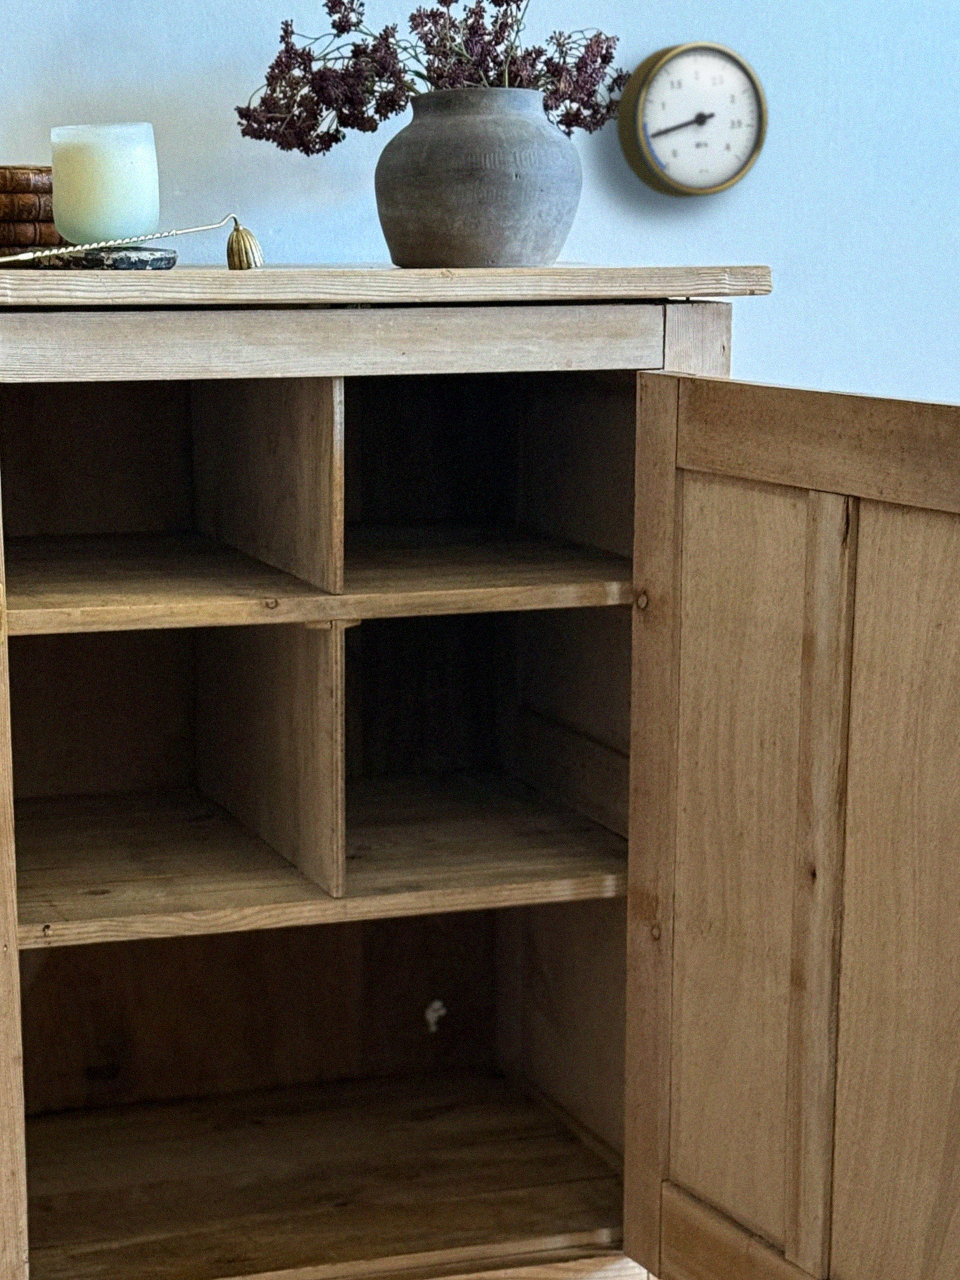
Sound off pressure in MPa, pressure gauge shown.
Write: 0.5 MPa
